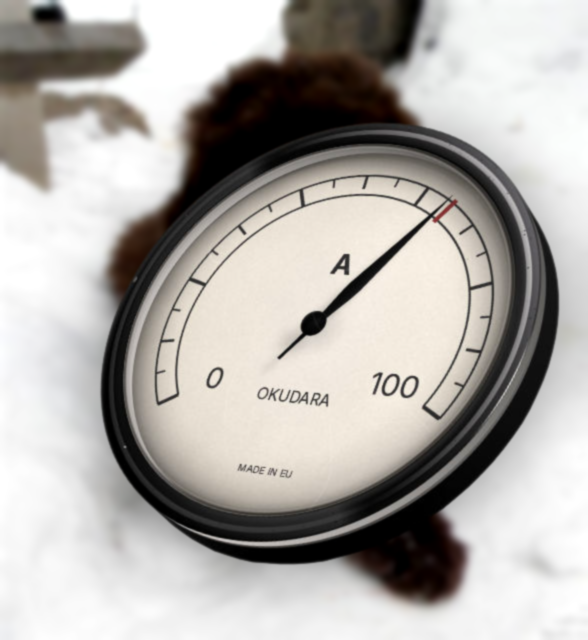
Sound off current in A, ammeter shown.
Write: 65 A
